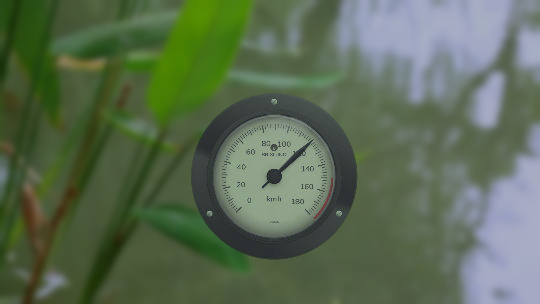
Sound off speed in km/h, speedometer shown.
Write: 120 km/h
